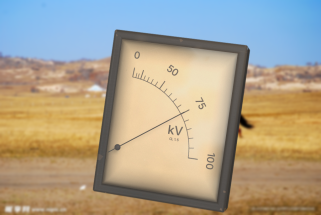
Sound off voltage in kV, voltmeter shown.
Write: 75 kV
